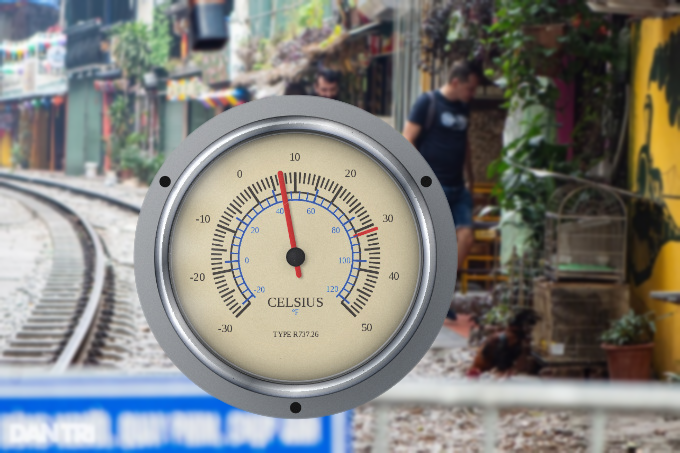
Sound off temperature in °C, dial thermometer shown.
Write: 7 °C
